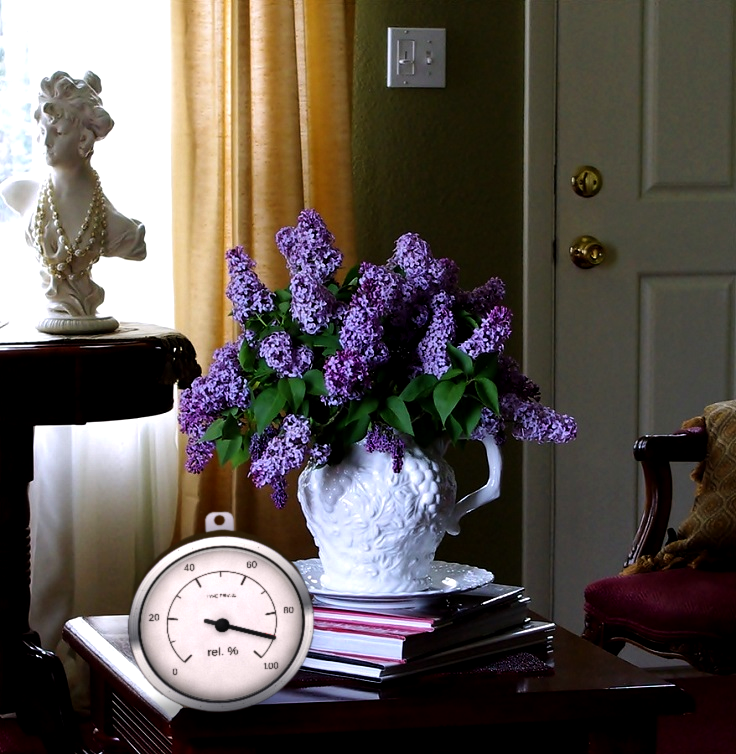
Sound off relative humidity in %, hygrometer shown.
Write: 90 %
